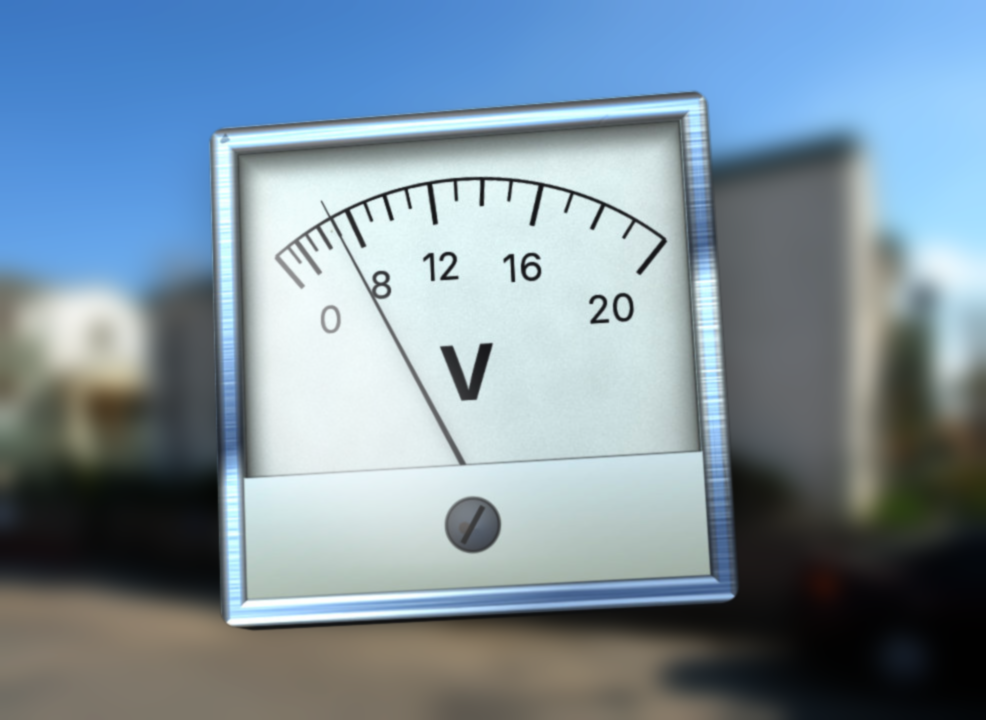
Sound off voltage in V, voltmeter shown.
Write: 7 V
